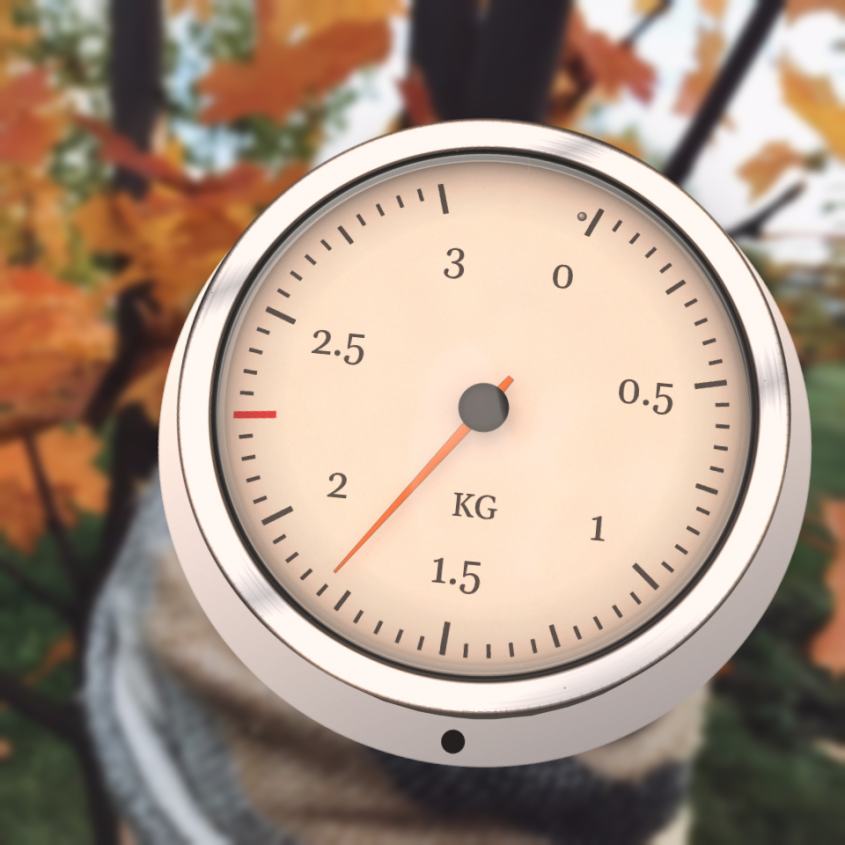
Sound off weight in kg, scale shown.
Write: 1.8 kg
